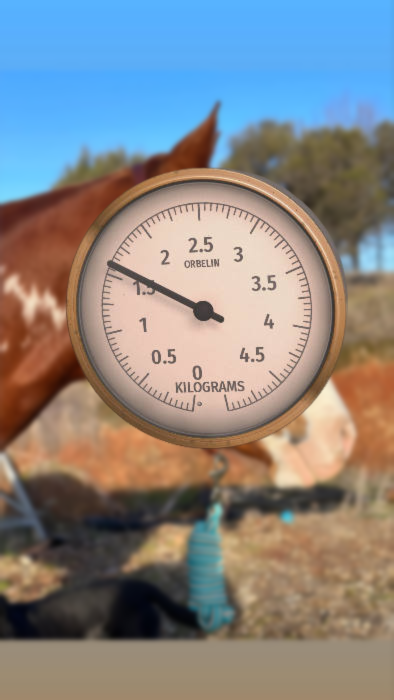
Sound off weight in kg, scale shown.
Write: 1.6 kg
